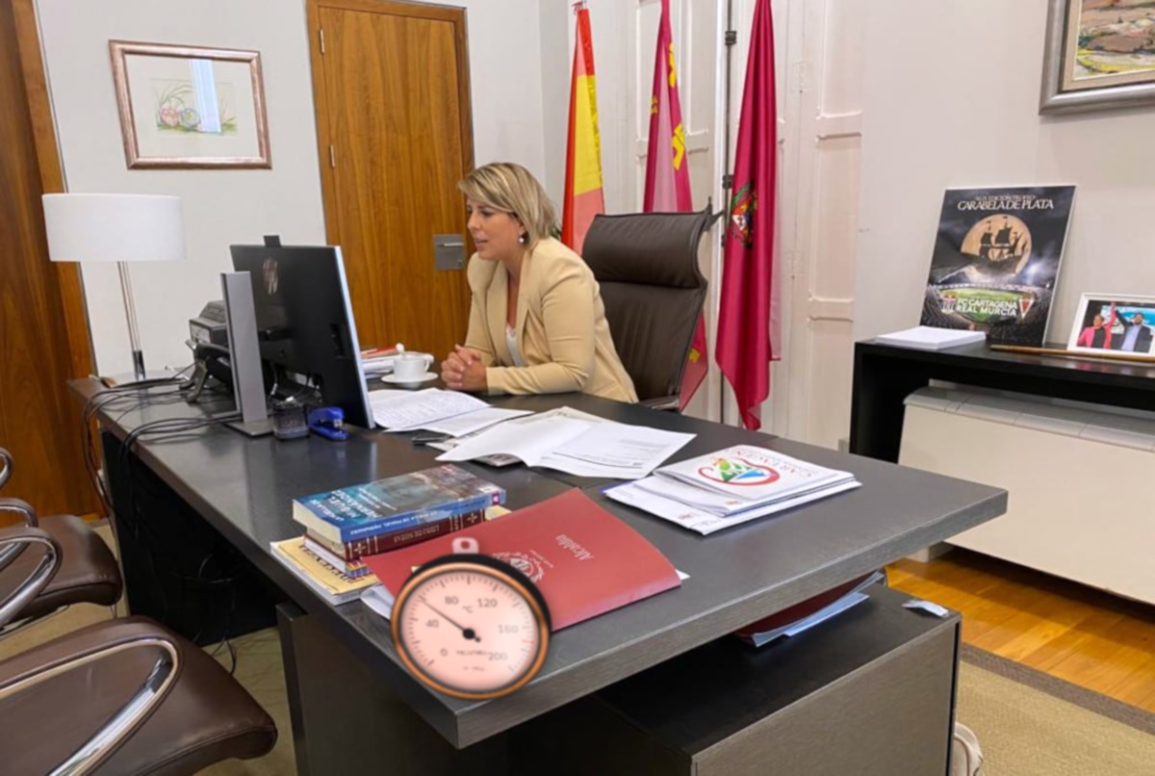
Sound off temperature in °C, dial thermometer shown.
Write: 60 °C
